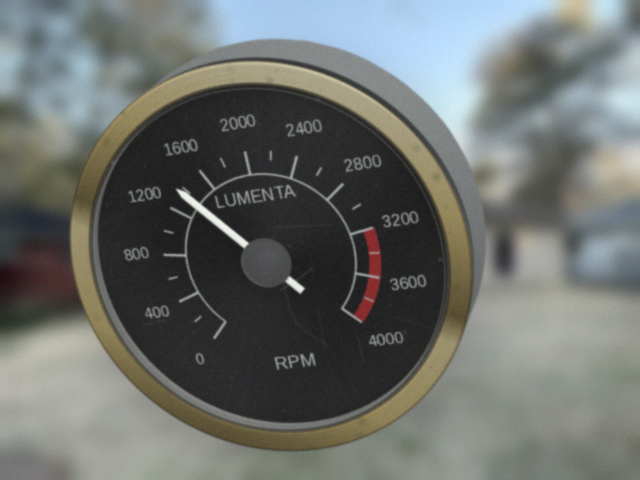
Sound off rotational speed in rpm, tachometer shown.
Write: 1400 rpm
